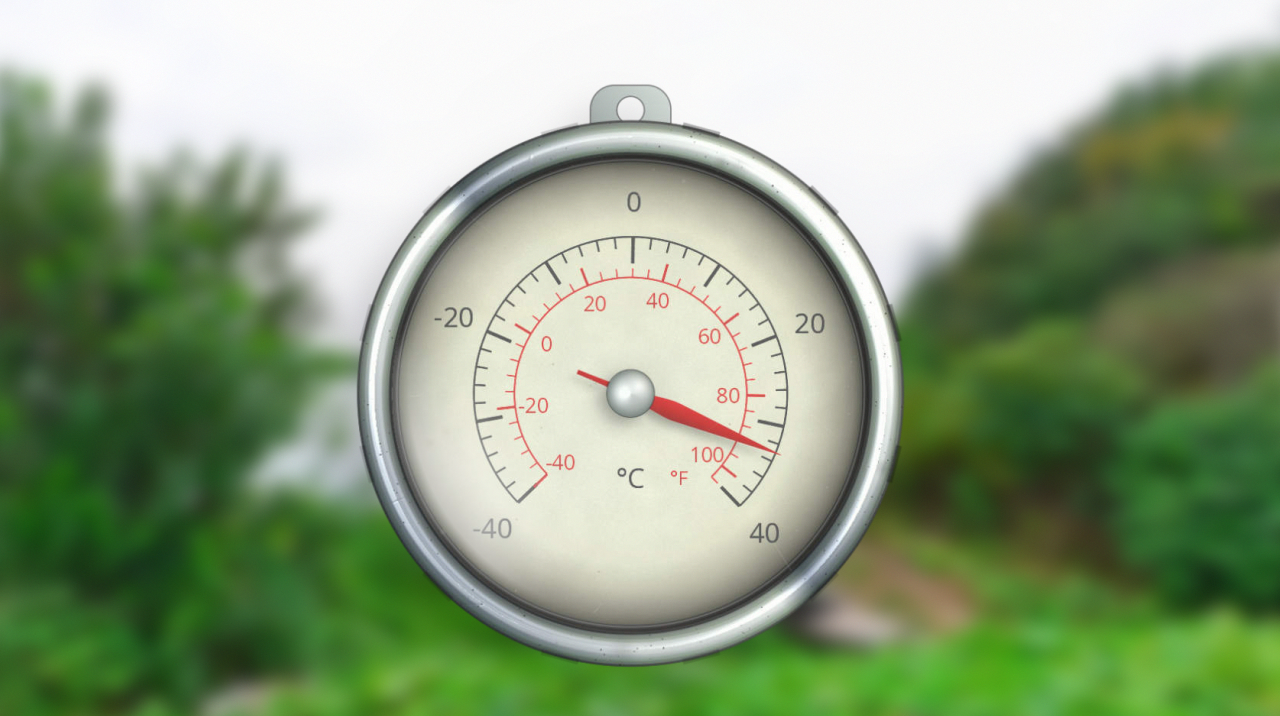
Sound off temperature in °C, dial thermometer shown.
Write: 33 °C
